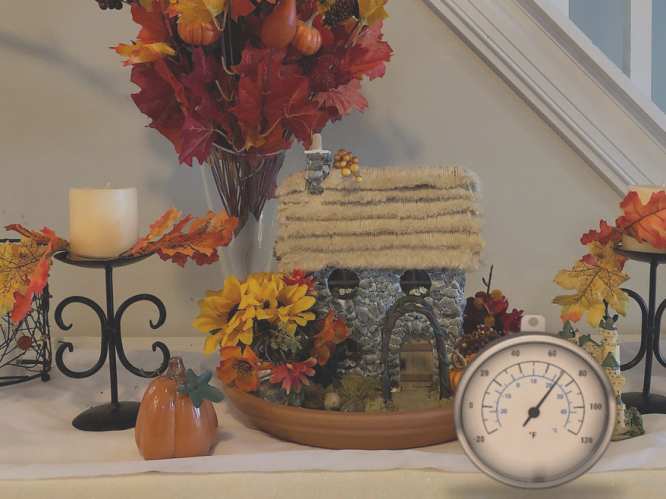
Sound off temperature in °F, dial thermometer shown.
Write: 70 °F
